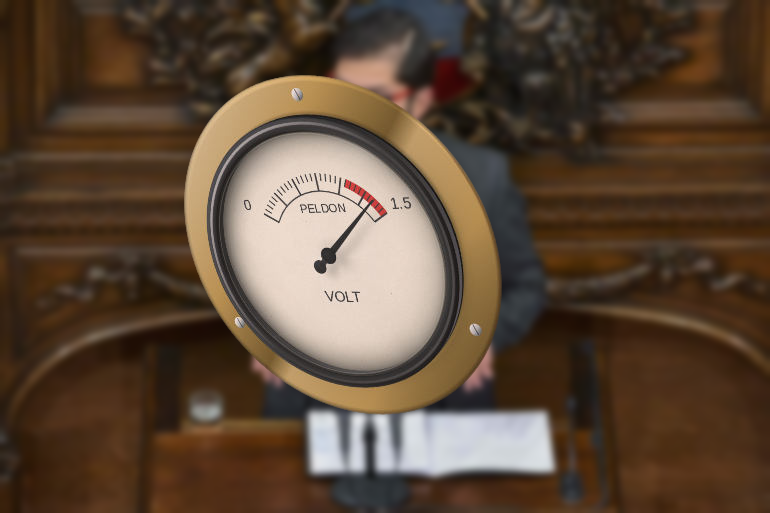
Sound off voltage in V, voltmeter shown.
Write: 1.35 V
